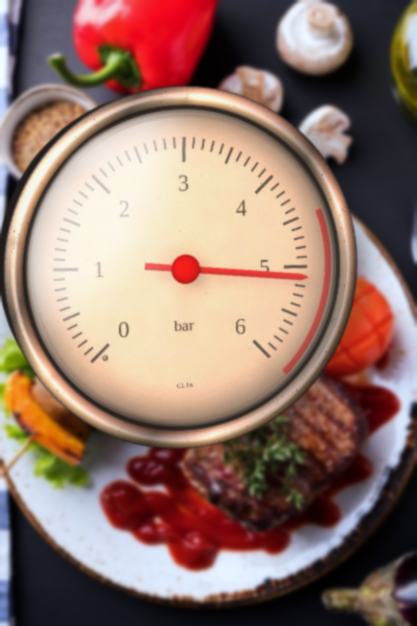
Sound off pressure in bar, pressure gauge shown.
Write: 5.1 bar
